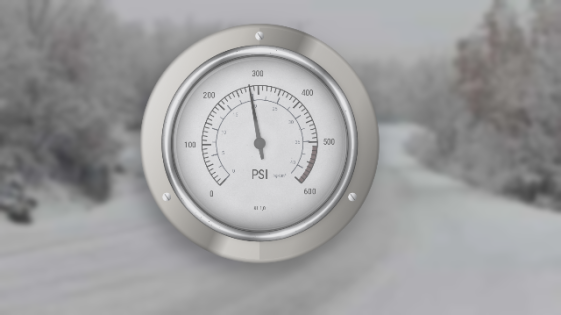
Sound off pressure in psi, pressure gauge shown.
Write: 280 psi
